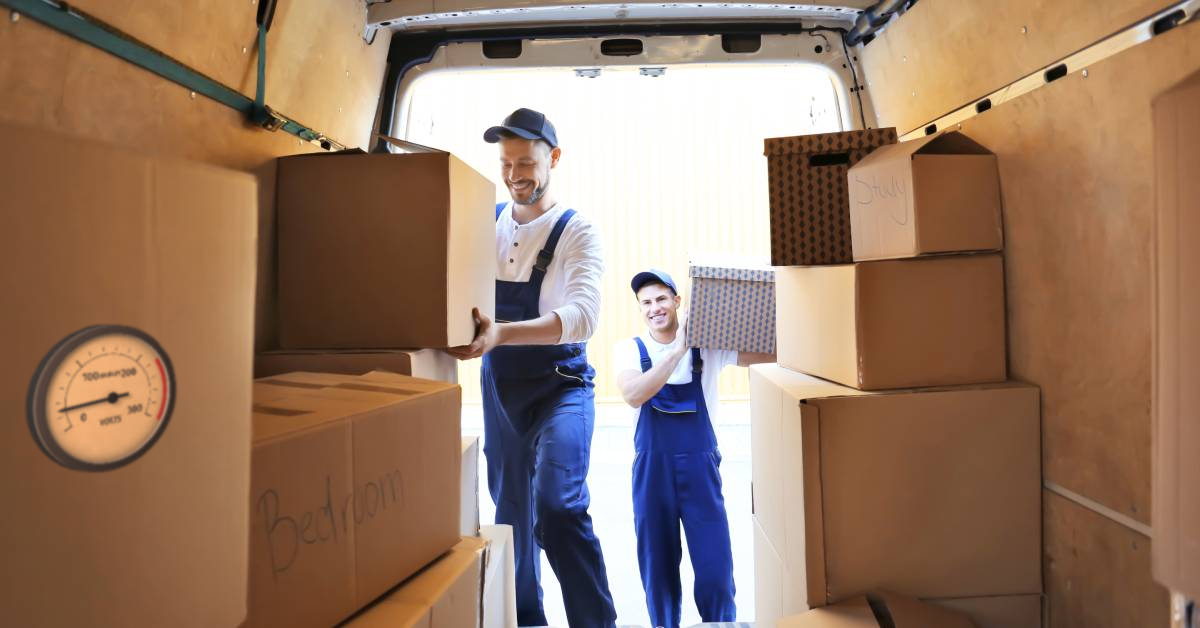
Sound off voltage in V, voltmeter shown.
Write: 30 V
